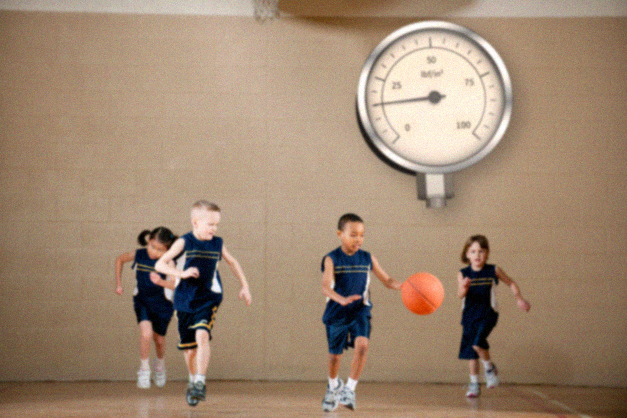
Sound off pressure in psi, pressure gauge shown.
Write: 15 psi
